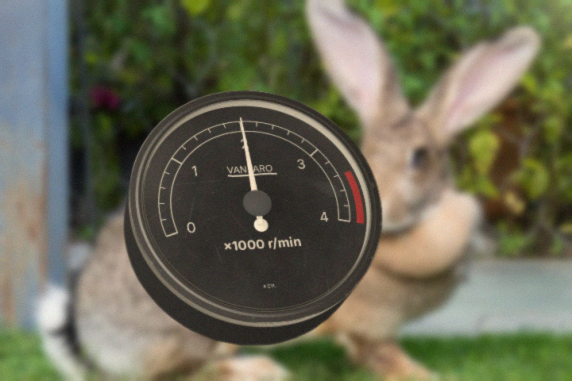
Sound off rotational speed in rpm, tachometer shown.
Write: 2000 rpm
